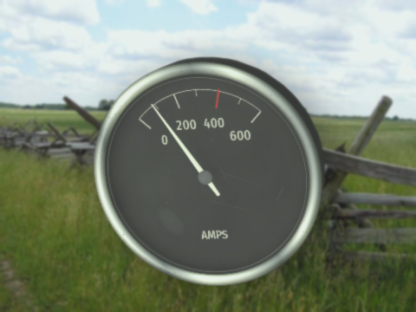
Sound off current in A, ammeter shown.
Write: 100 A
